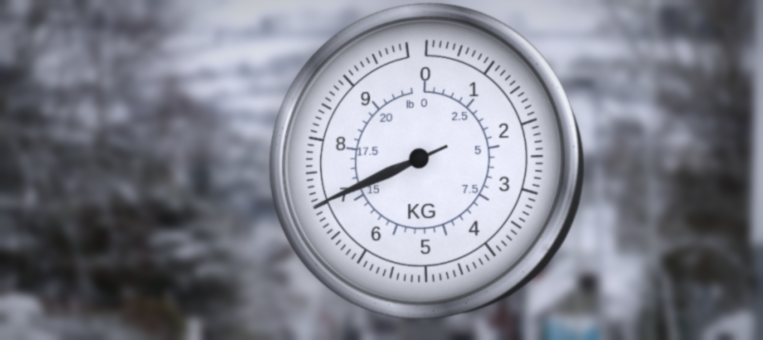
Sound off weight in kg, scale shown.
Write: 7 kg
